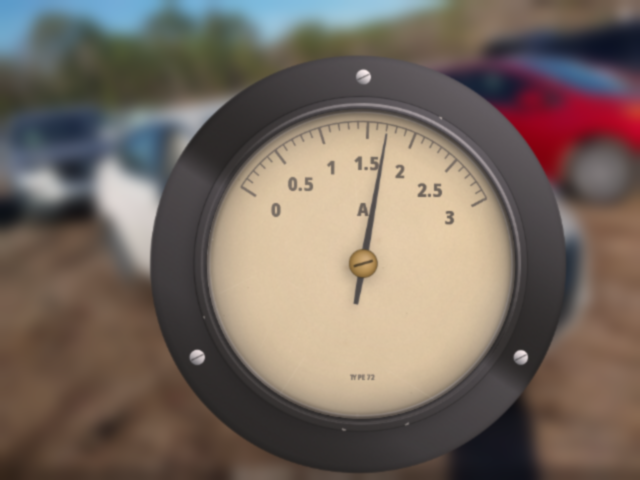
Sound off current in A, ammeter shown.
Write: 1.7 A
